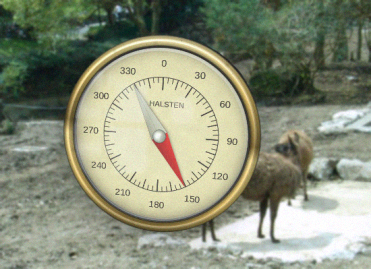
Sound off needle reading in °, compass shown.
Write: 150 °
